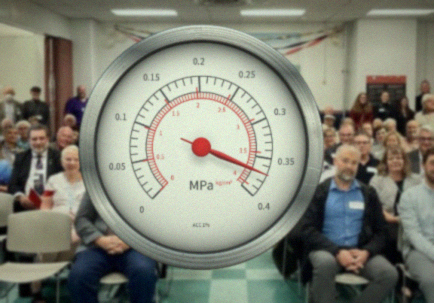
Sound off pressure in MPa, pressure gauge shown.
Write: 0.37 MPa
